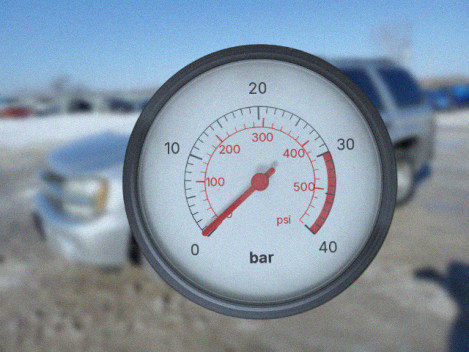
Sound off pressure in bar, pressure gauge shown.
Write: 0.5 bar
